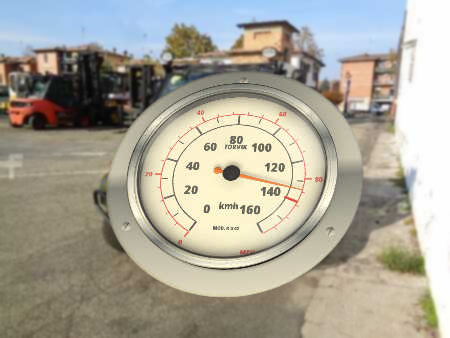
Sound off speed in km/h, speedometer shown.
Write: 135 km/h
